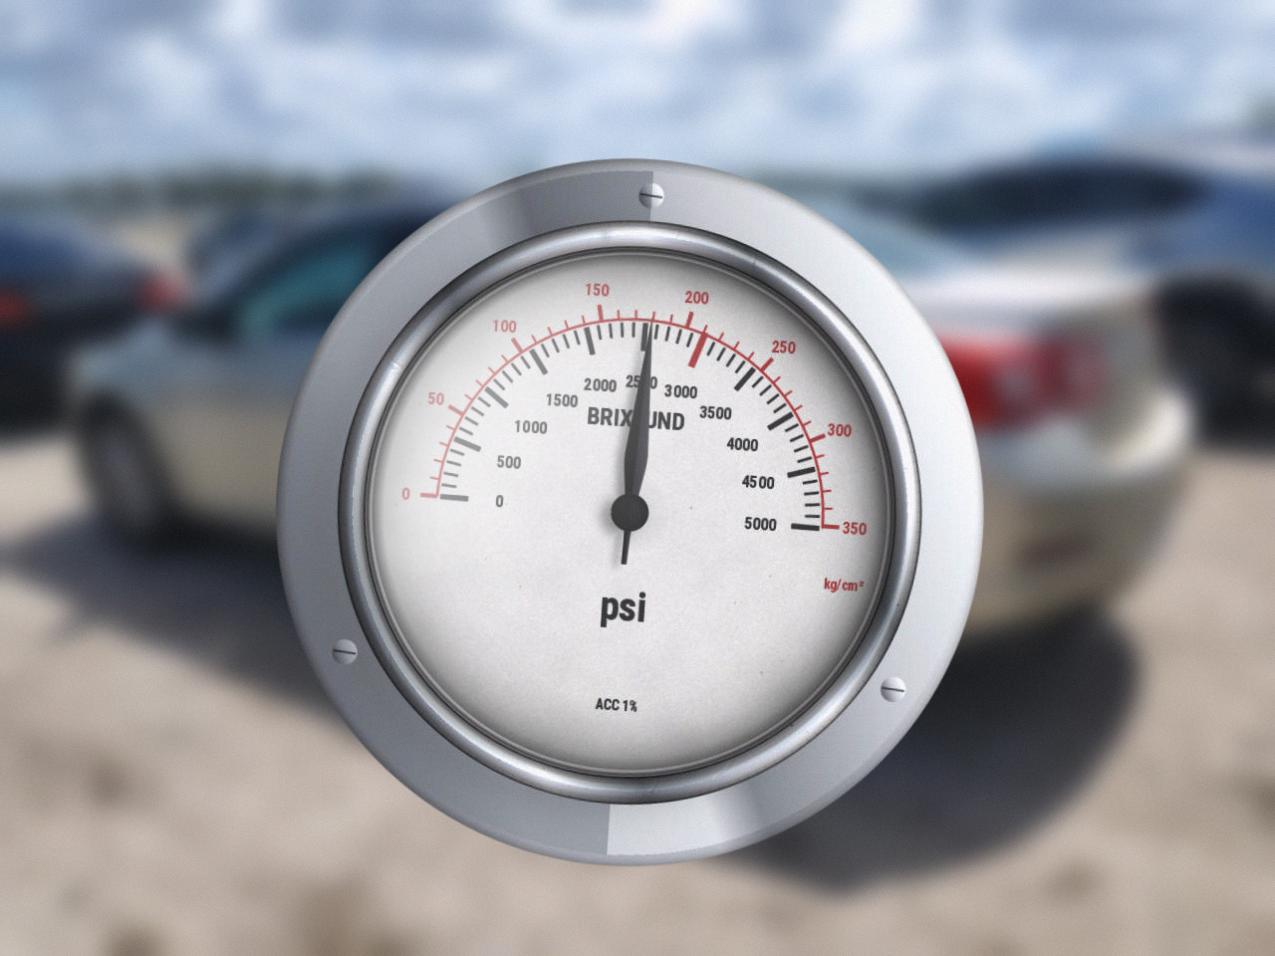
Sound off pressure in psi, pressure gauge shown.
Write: 2550 psi
